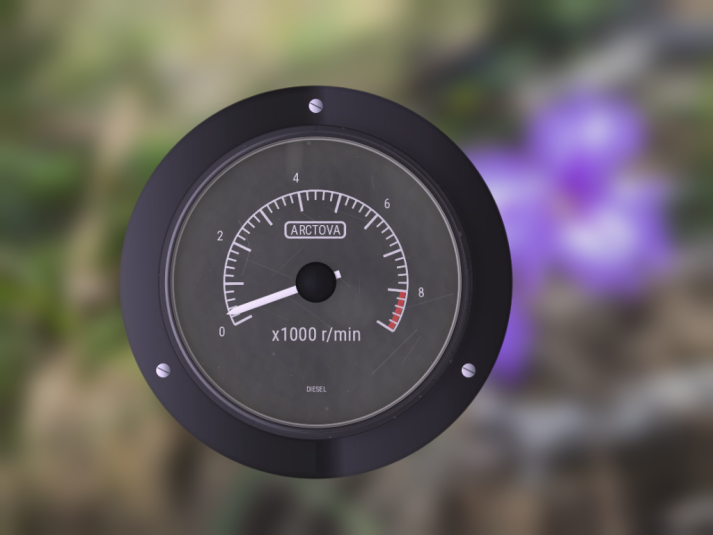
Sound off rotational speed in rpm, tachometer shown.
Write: 300 rpm
